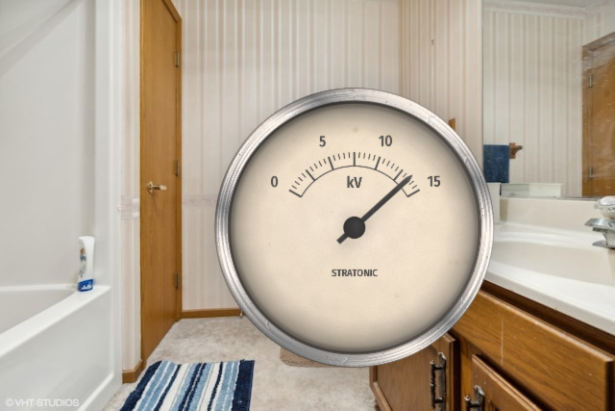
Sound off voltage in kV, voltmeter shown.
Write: 13.5 kV
